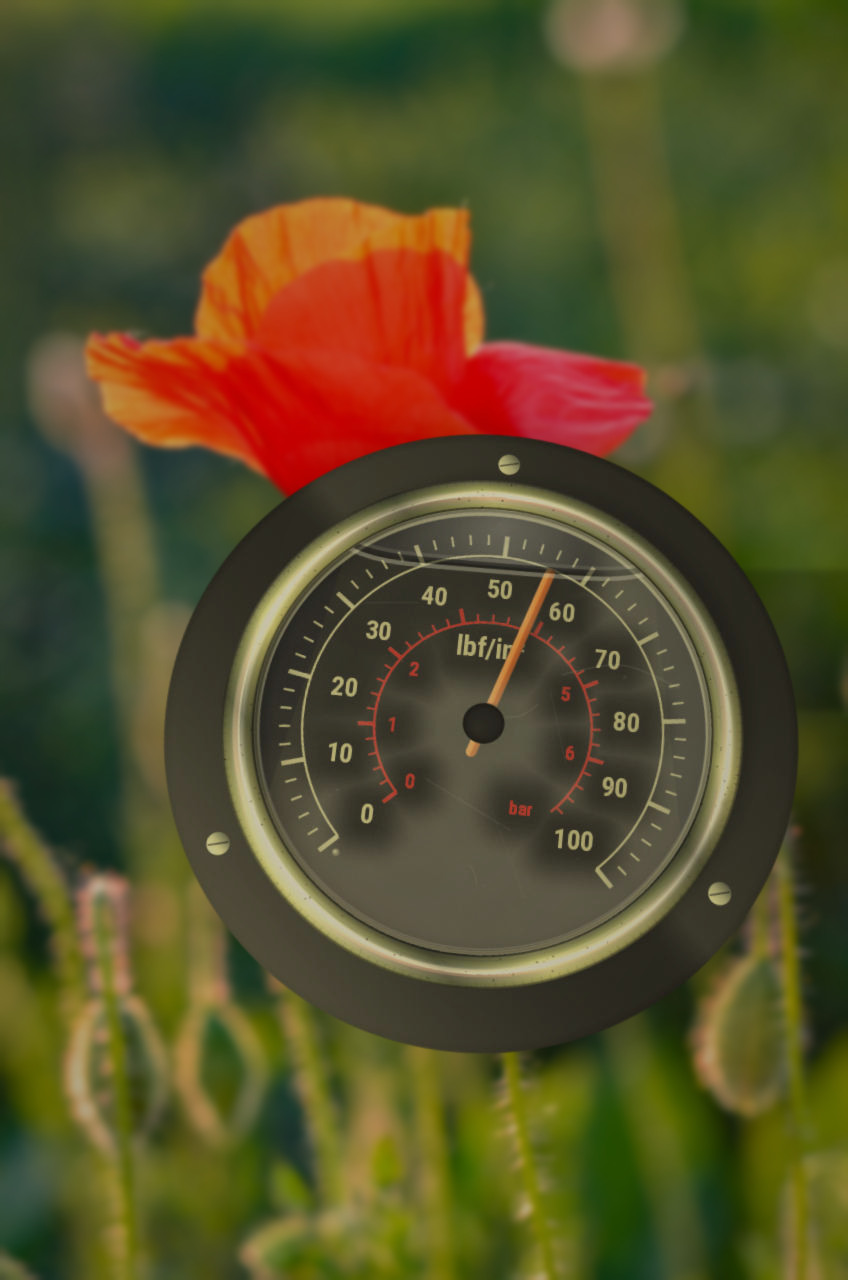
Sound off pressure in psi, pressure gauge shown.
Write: 56 psi
